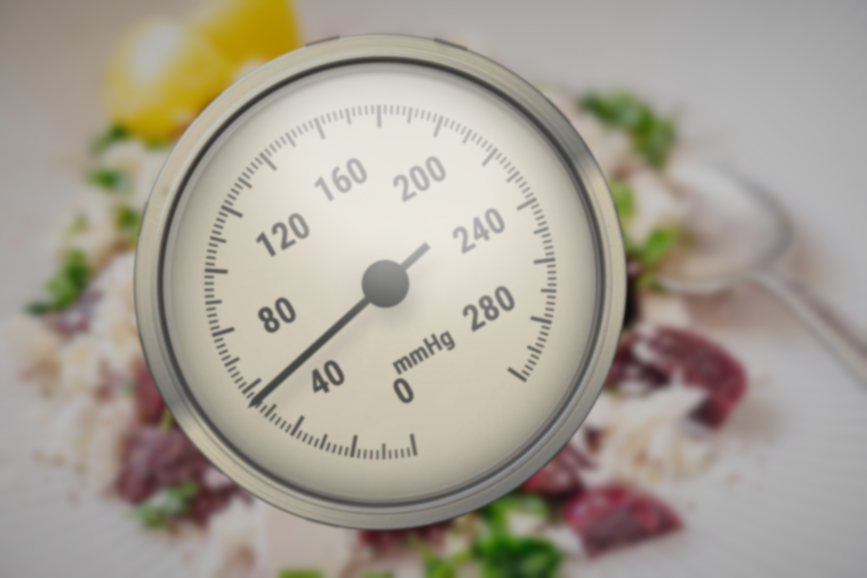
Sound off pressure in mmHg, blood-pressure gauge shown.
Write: 56 mmHg
